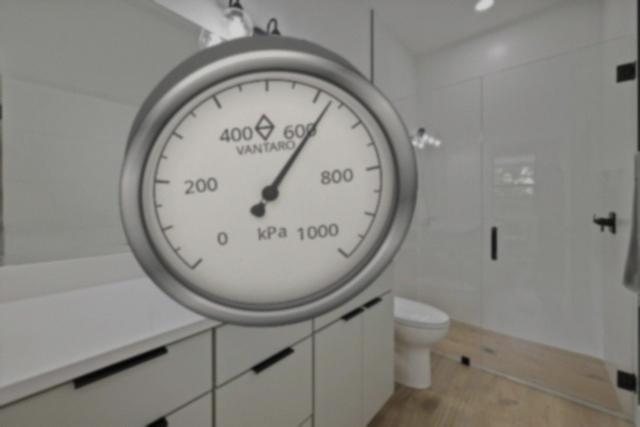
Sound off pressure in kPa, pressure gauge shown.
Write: 625 kPa
